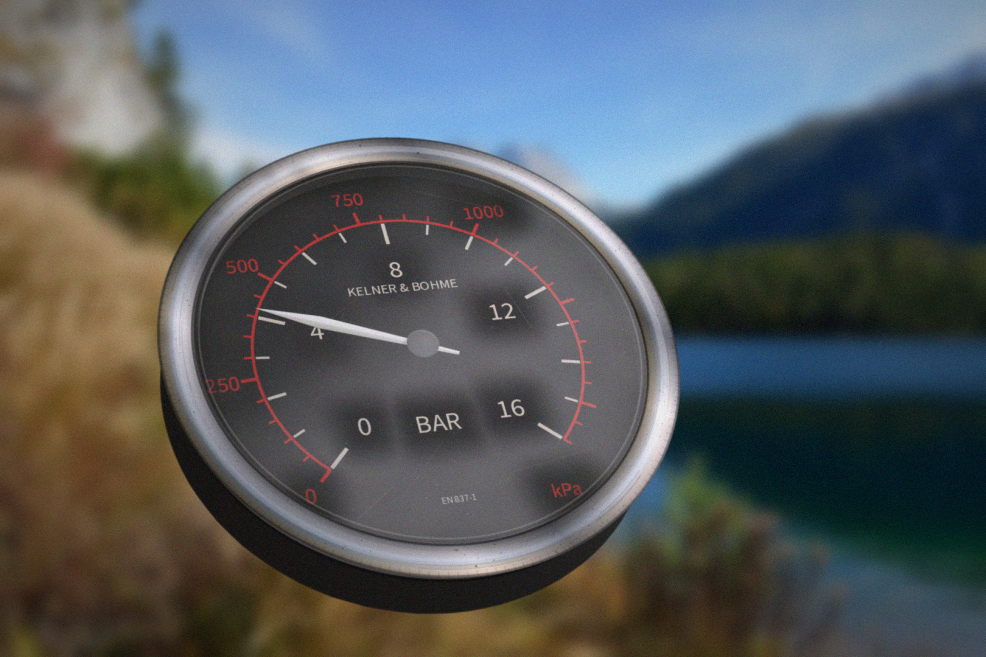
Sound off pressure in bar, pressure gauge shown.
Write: 4 bar
